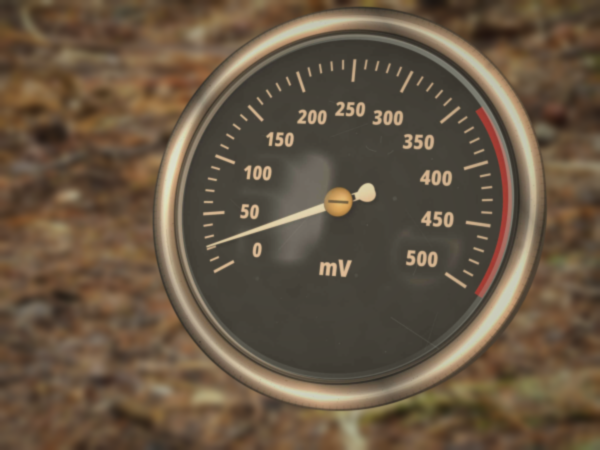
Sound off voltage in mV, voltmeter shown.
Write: 20 mV
